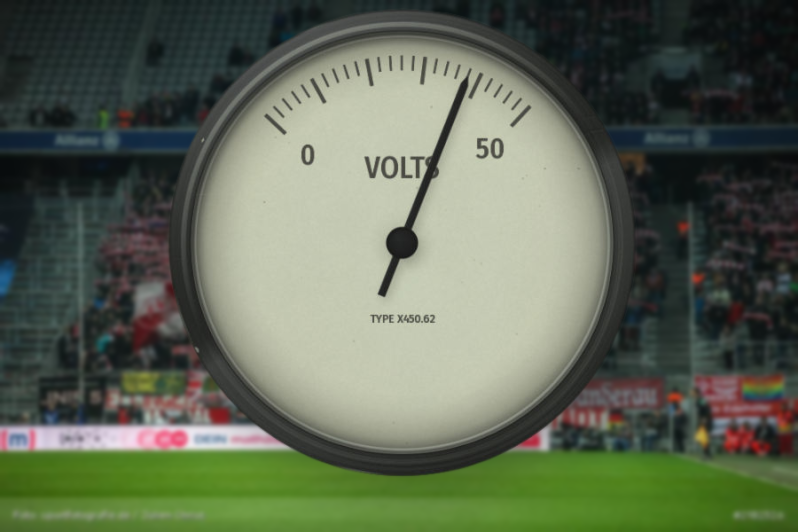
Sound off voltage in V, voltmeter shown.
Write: 38 V
